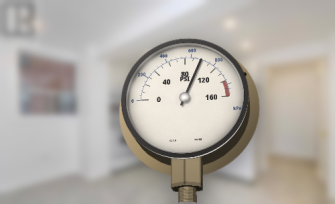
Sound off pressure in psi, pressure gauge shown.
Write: 100 psi
